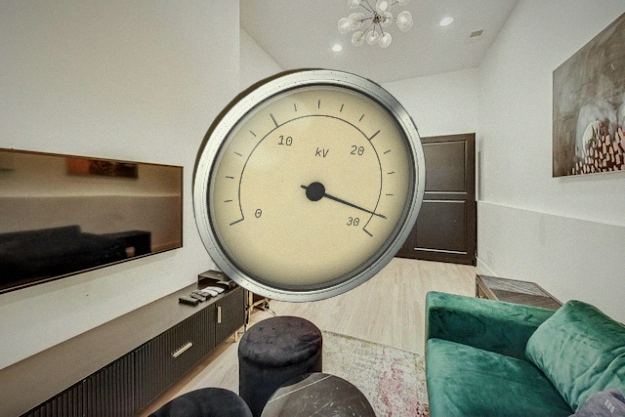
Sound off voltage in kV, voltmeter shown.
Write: 28 kV
